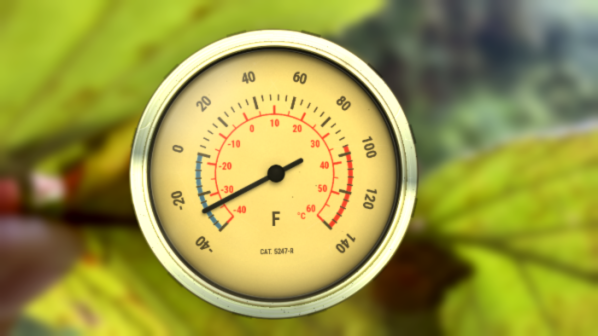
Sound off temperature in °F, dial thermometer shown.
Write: -28 °F
